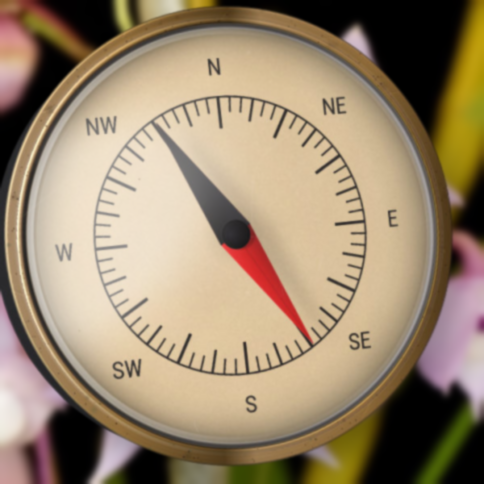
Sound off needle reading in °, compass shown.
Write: 150 °
